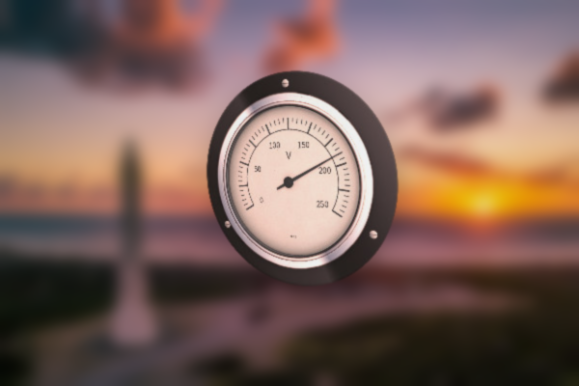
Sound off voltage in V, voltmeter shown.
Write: 190 V
